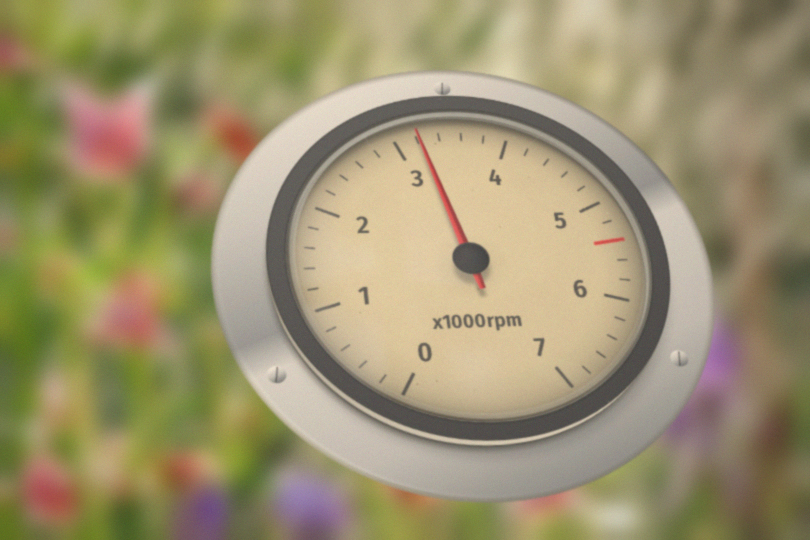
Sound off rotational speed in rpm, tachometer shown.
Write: 3200 rpm
